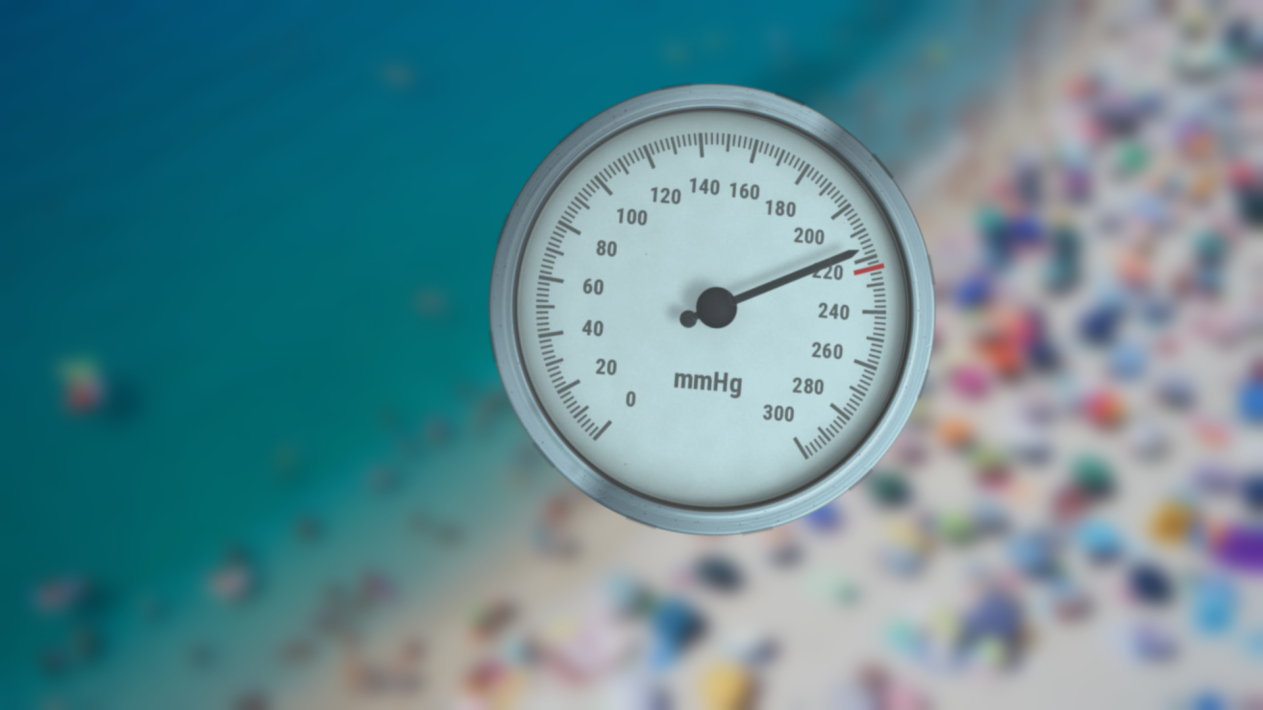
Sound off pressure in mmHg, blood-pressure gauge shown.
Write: 216 mmHg
